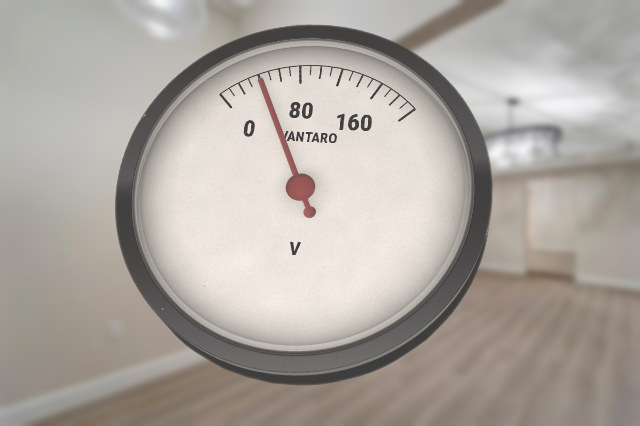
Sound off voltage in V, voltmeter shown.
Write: 40 V
